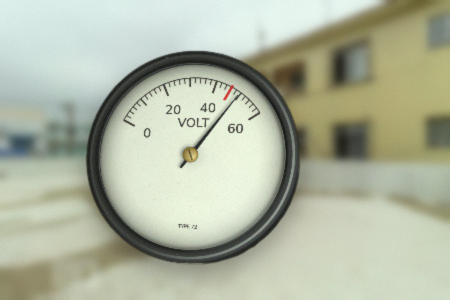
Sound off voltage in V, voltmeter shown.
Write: 50 V
